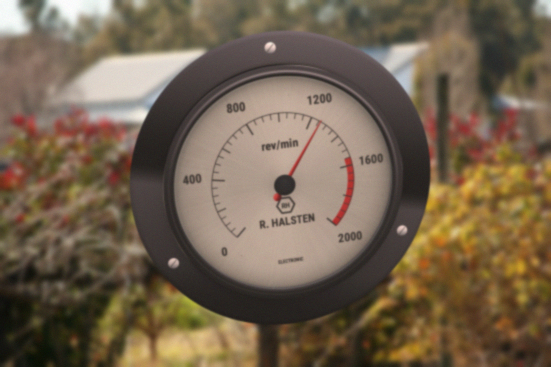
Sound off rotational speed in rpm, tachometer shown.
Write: 1250 rpm
